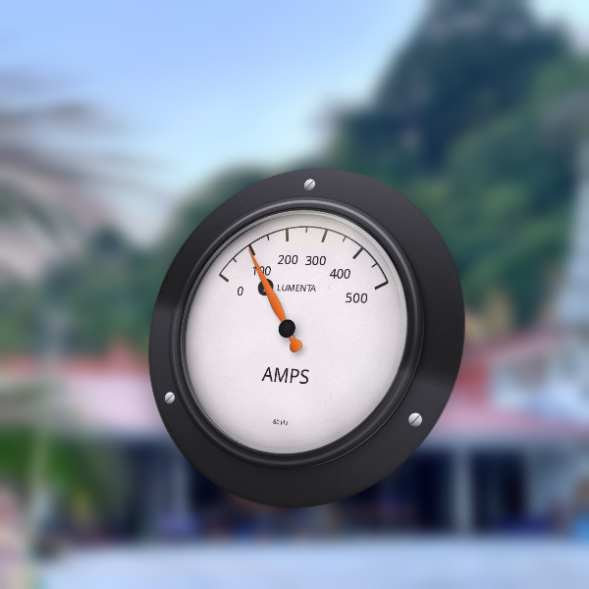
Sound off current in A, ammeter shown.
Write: 100 A
